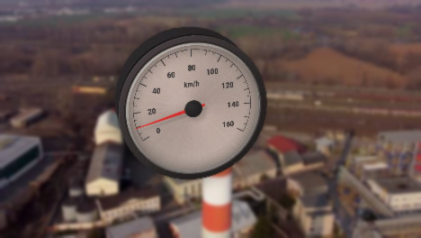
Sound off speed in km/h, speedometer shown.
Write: 10 km/h
